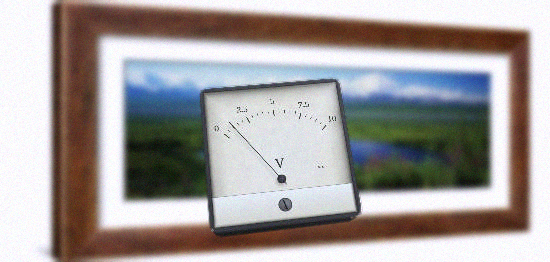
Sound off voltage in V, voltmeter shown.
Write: 1 V
